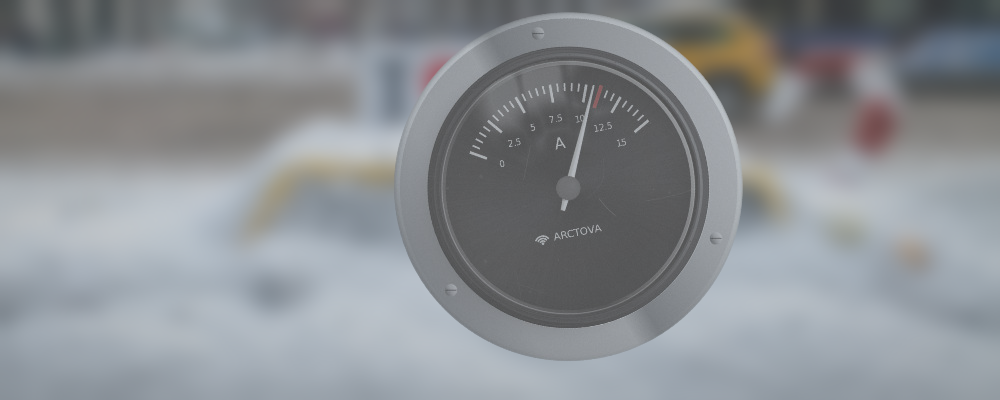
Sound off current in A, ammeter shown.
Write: 10.5 A
